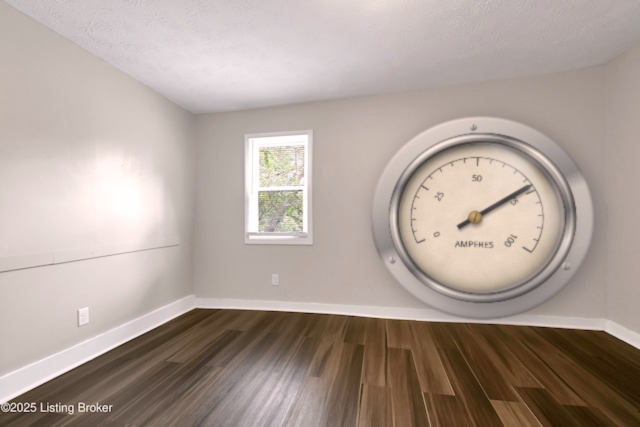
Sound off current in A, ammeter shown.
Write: 72.5 A
